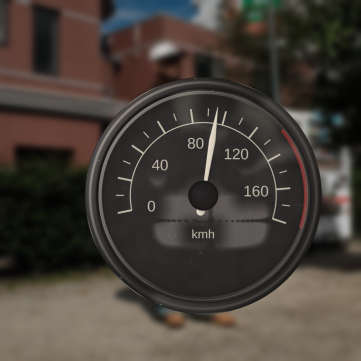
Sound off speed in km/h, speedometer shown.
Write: 95 km/h
